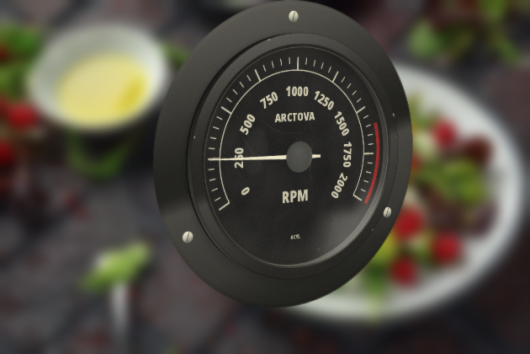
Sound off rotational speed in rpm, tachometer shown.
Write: 250 rpm
